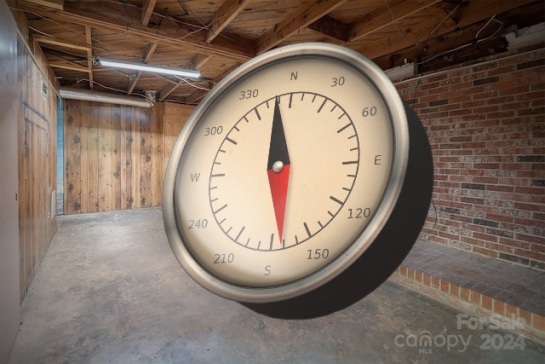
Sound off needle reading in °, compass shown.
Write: 170 °
